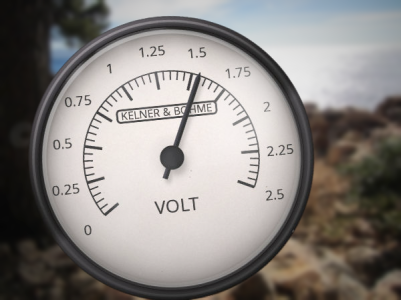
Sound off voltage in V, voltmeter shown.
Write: 1.55 V
